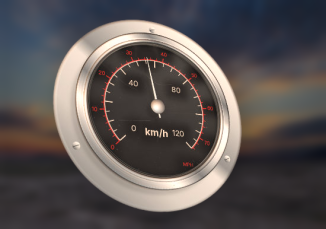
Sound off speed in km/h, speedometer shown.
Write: 55 km/h
